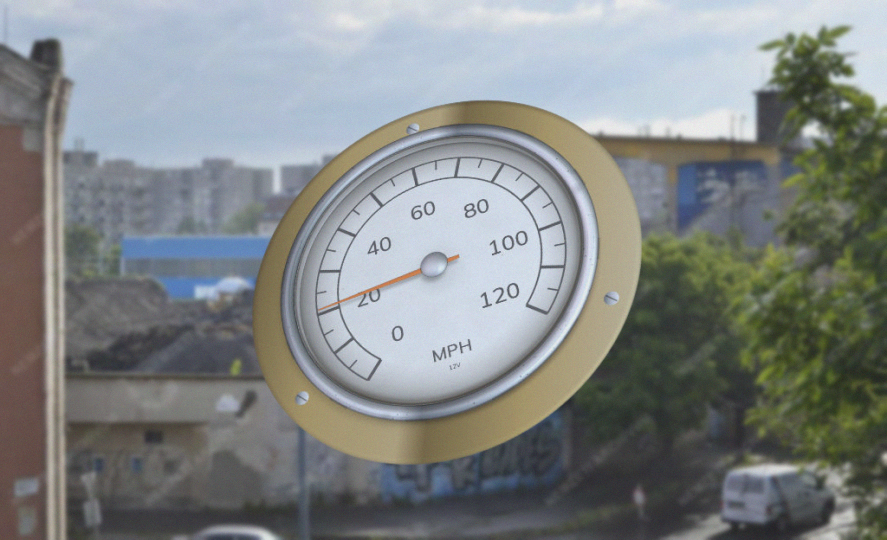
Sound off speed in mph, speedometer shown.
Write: 20 mph
